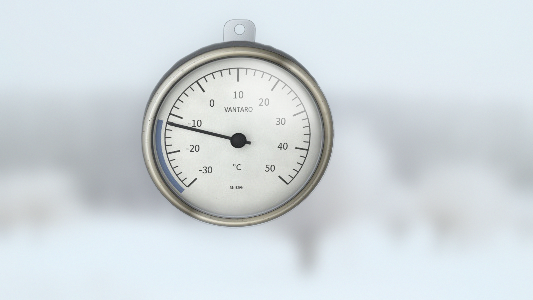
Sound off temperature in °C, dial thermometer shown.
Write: -12 °C
